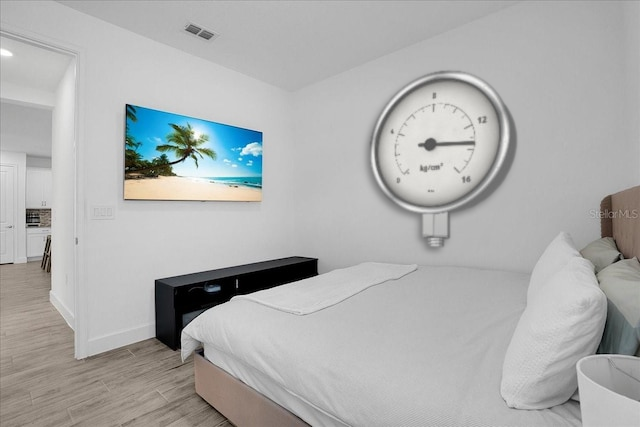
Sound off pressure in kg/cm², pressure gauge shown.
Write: 13.5 kg/cm²
